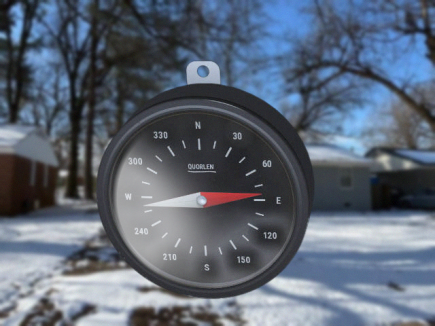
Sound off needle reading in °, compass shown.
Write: 82.5 °
